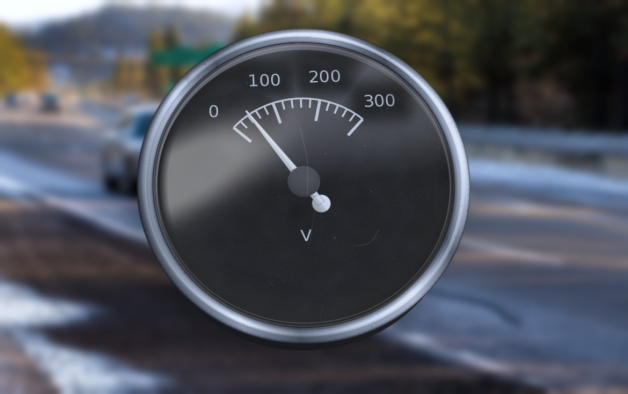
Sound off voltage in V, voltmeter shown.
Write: 40 V
